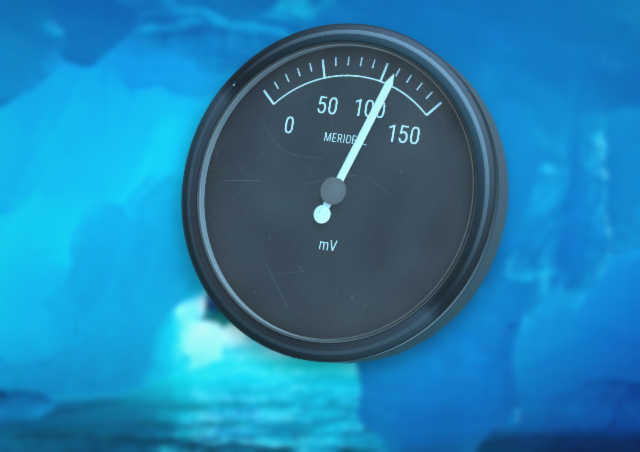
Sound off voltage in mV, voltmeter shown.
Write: 110 mV
